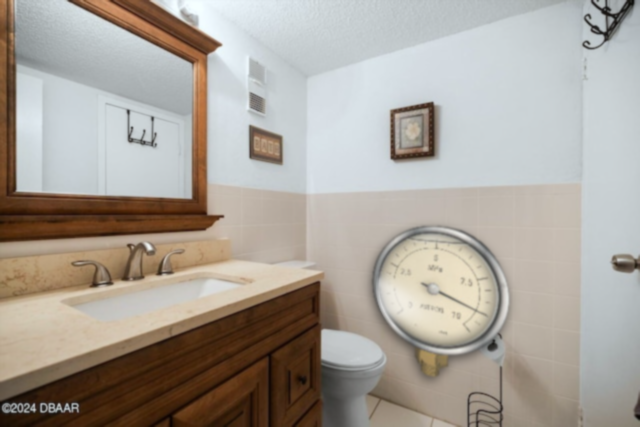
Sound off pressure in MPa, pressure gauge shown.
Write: 9 MPa
